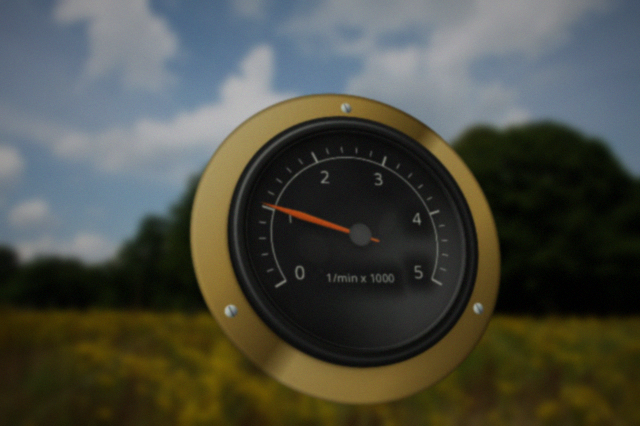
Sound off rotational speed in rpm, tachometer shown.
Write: 1000 rpm
